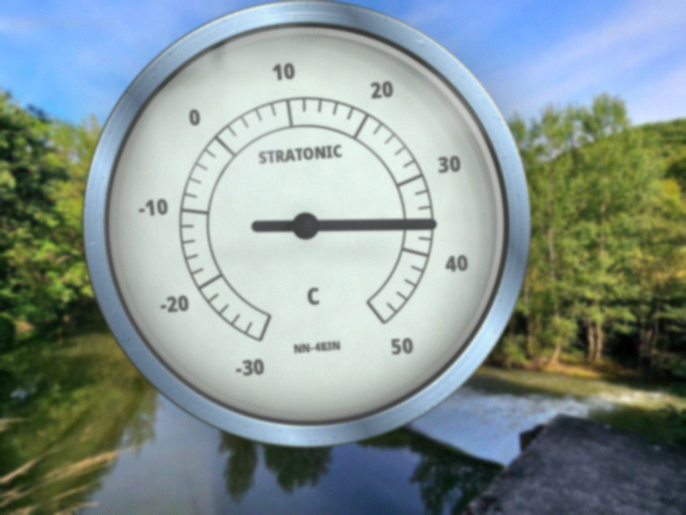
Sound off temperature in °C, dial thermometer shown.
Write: 36 °C
